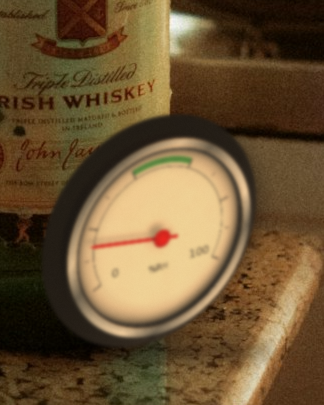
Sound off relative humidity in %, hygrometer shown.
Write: 15 %
